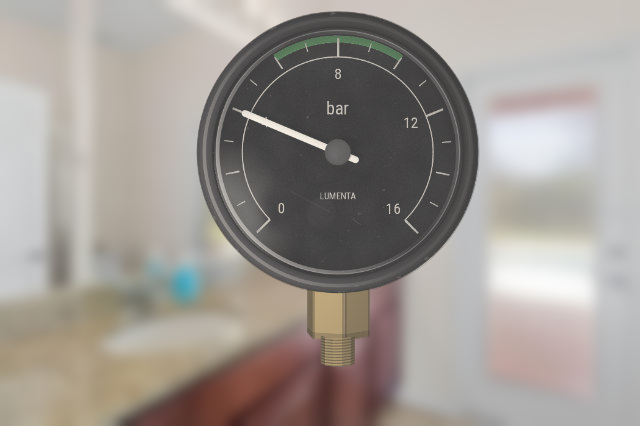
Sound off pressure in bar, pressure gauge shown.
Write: 4 bar
